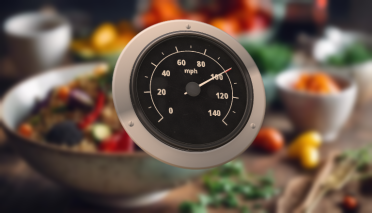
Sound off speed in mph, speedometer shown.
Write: 100 mph
